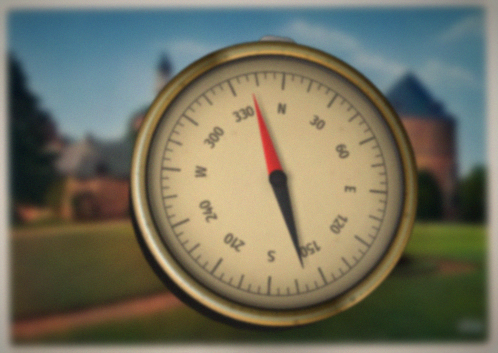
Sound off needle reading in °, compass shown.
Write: 340 °
